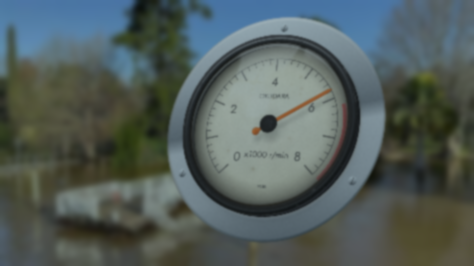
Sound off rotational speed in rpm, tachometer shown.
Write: 5800 rpm
